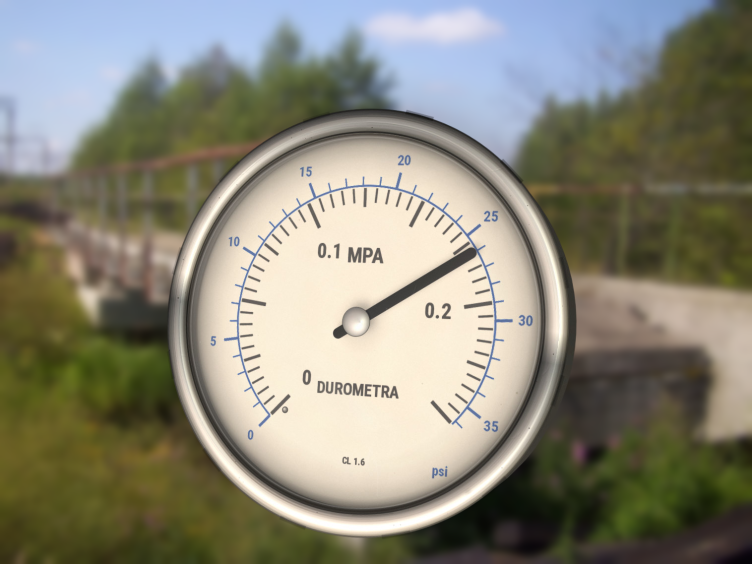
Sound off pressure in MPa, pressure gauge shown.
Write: 0.18 MPa
